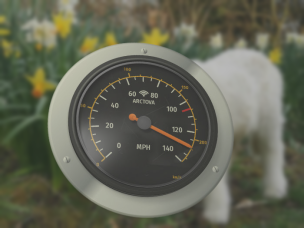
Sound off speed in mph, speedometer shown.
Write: 130 mph
